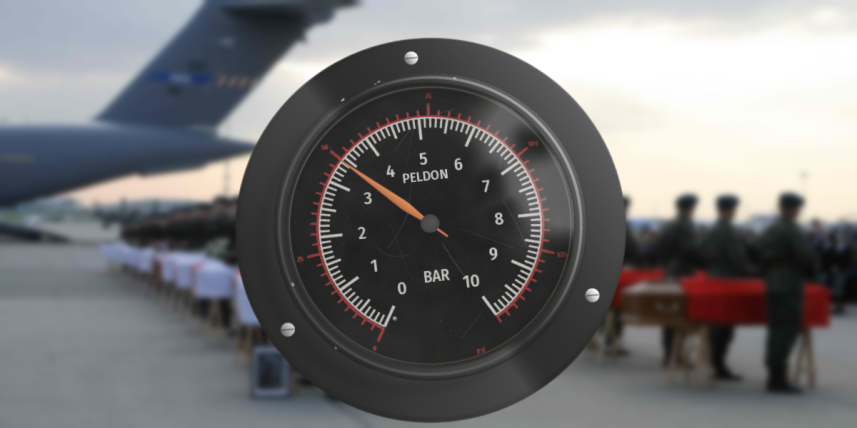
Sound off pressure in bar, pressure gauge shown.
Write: 3.4 bar
